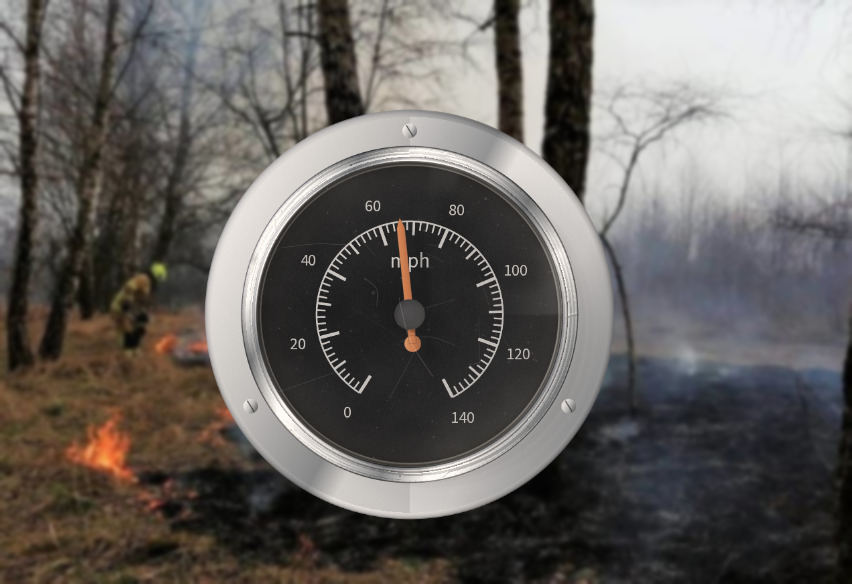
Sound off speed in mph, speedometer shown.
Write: 66 mph
